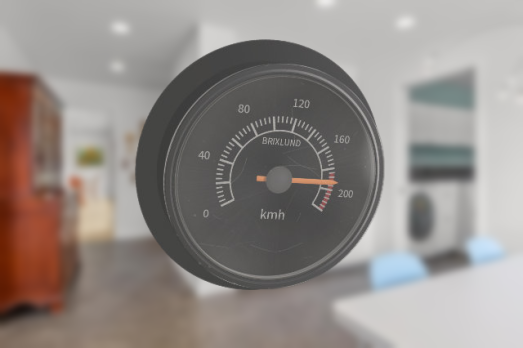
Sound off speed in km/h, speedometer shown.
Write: 192 km/h
